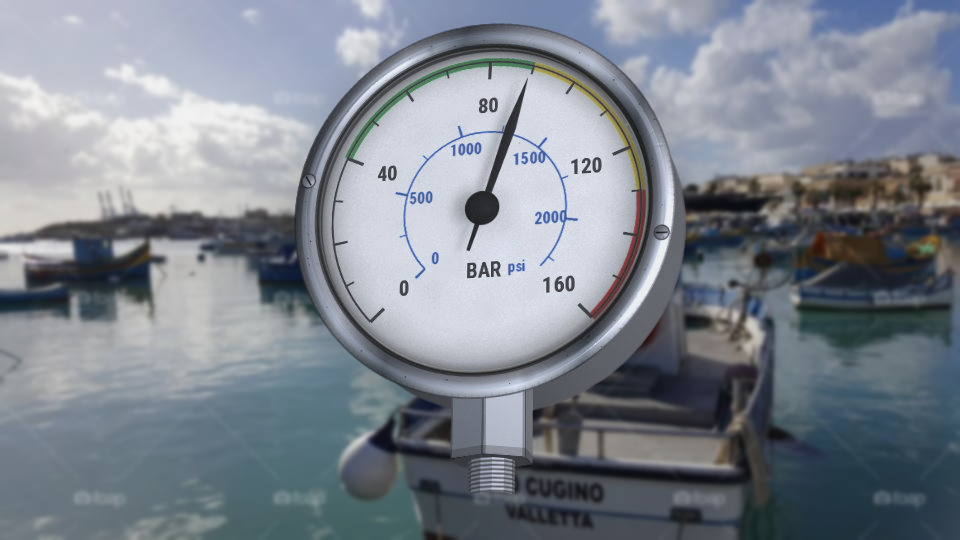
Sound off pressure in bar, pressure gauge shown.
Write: 90 bar
